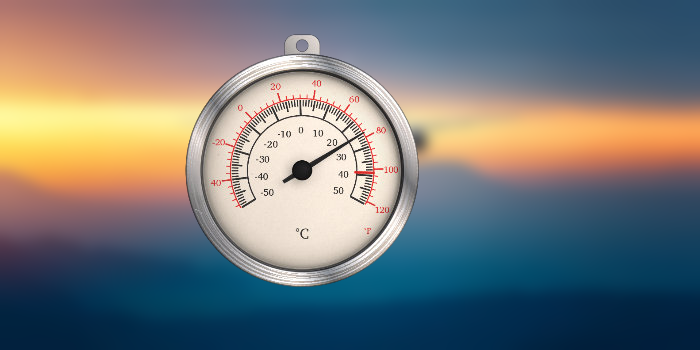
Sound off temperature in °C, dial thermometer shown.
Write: 25 °C
